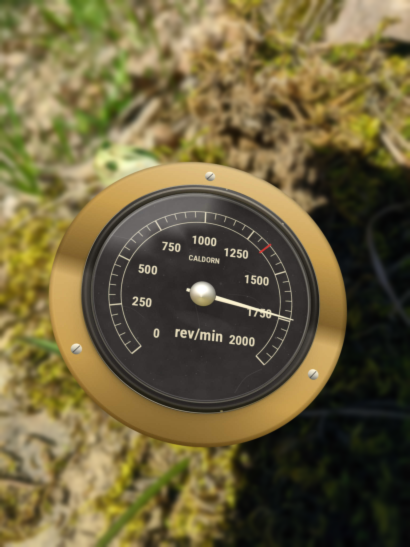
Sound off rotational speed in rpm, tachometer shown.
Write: 1750 rpm
